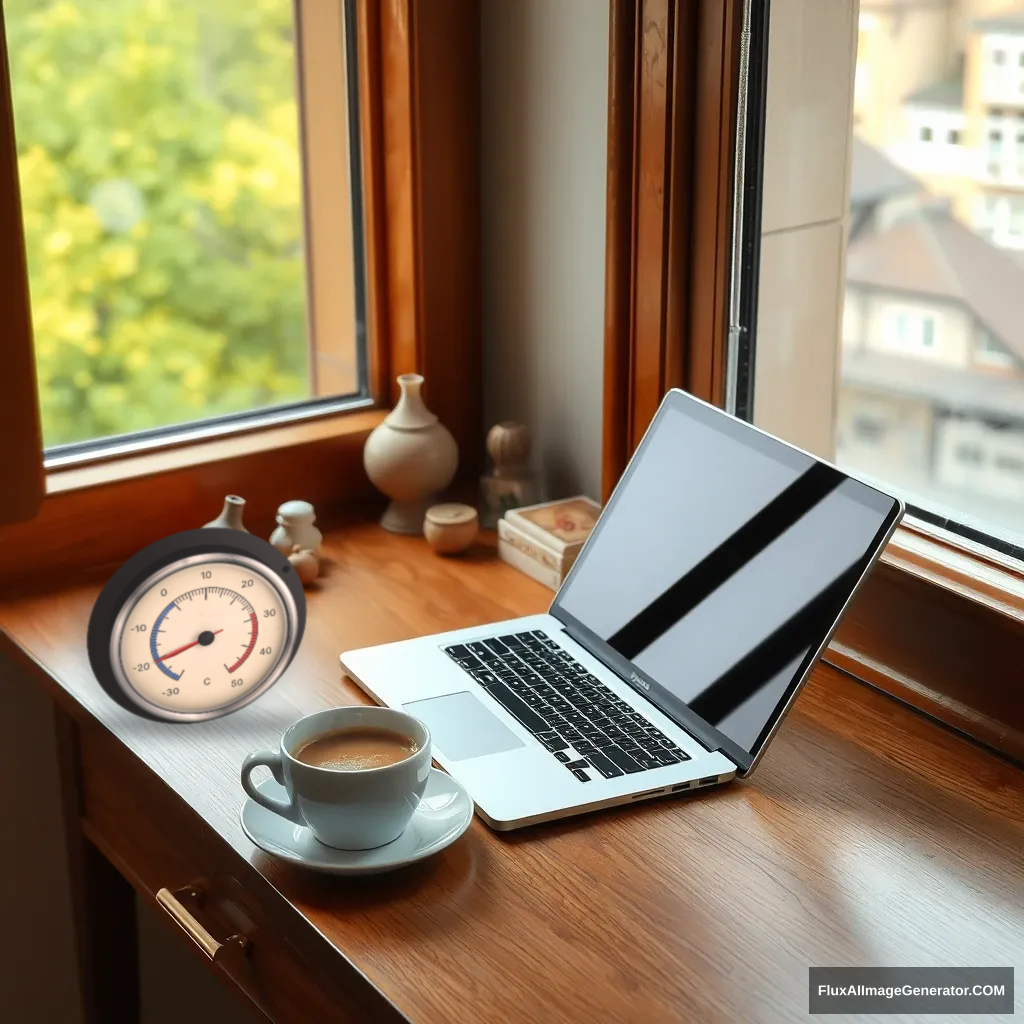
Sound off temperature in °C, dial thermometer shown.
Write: -20 °C
